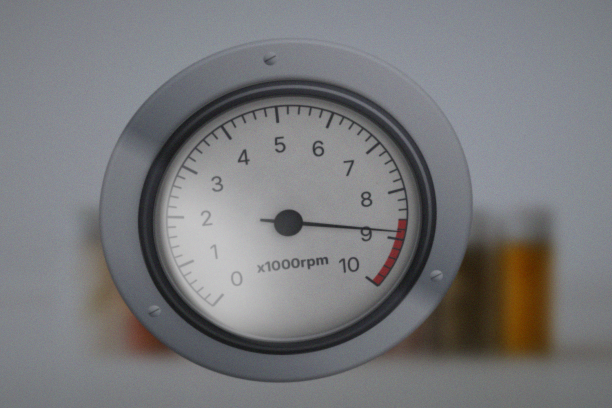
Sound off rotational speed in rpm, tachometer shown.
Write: 8800 rpm
